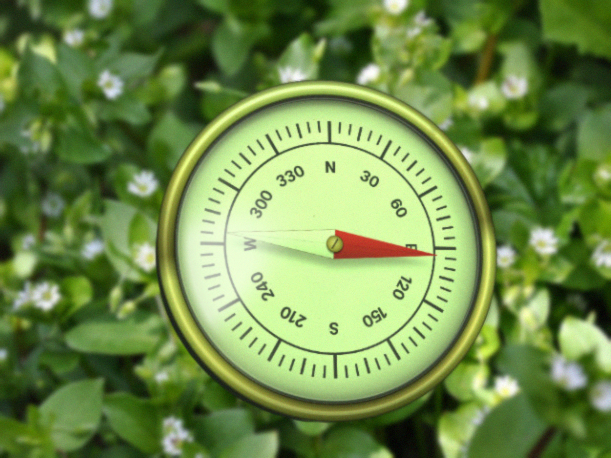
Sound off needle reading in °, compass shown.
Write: 95 °
